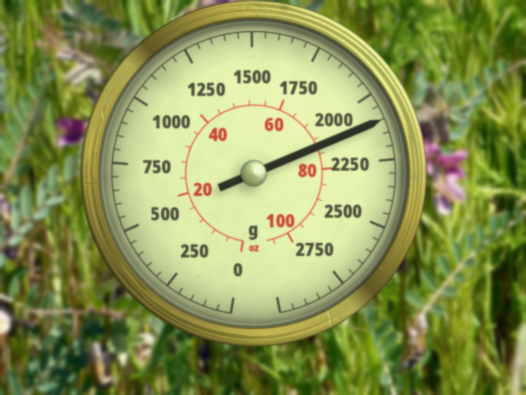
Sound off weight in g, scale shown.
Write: 2100 g
